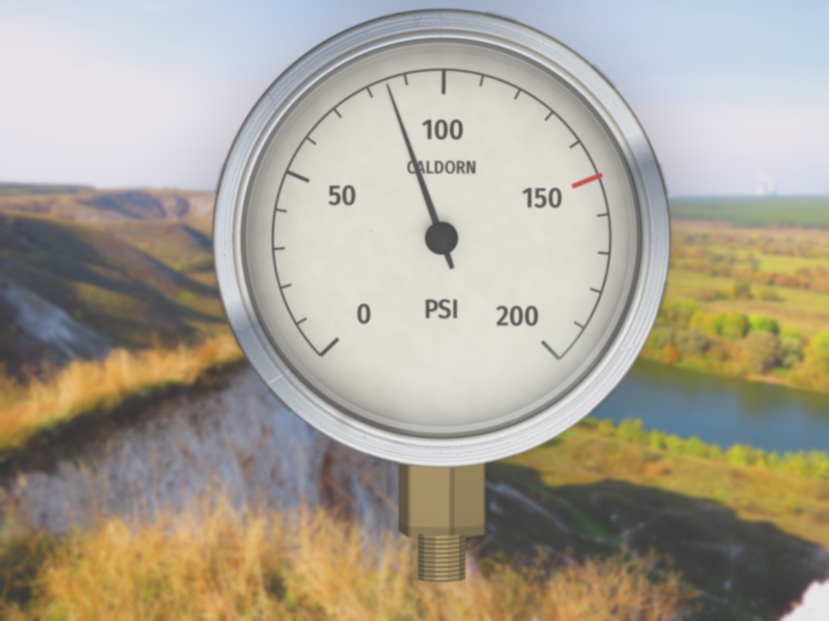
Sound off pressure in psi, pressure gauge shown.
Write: 85 psi
